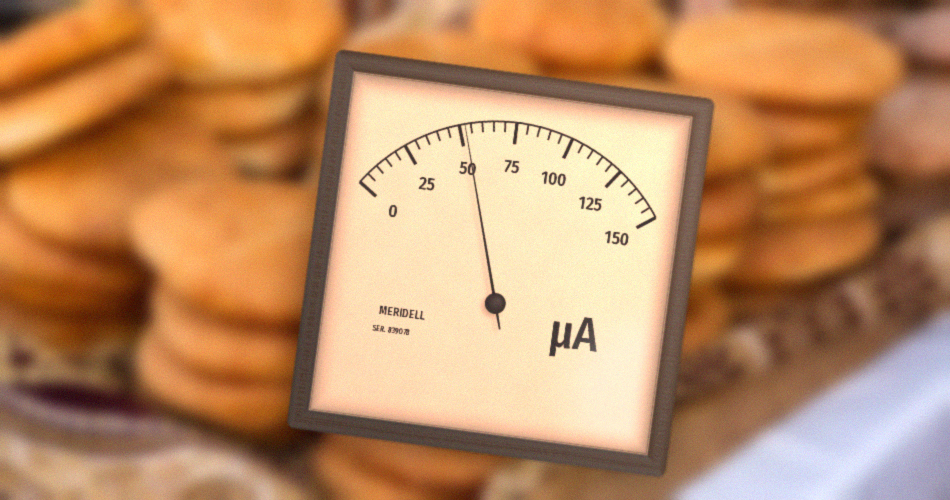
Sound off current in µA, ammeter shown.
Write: 52.5 µA
